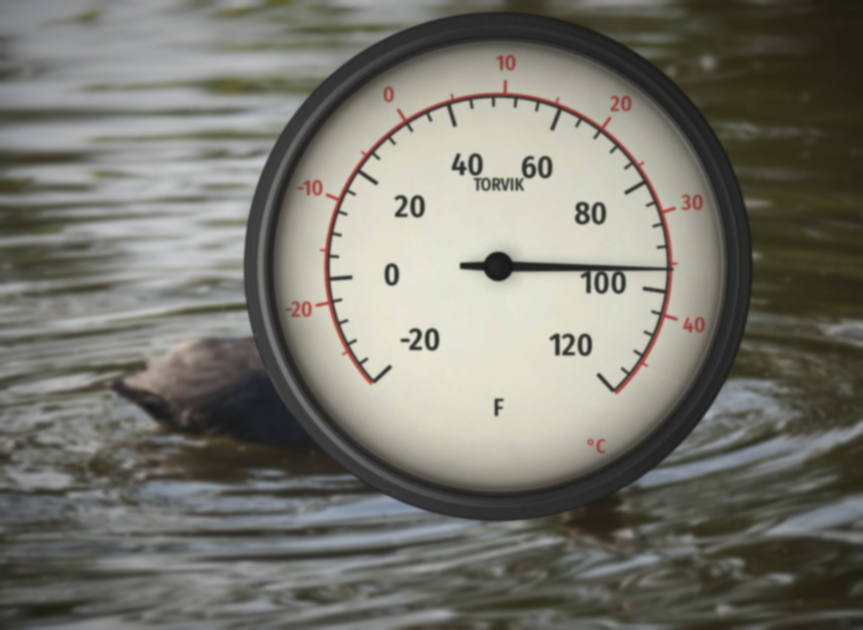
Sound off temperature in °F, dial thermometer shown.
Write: 96 °F
